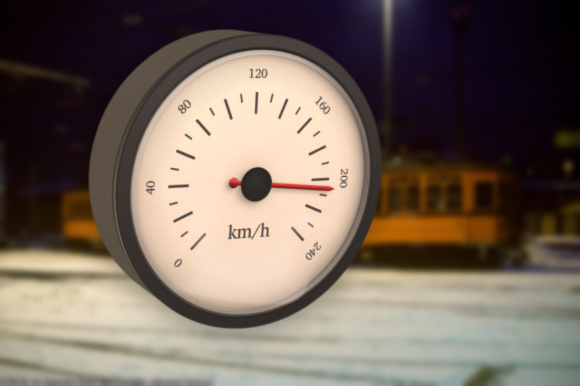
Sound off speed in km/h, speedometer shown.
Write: 205 km/h
